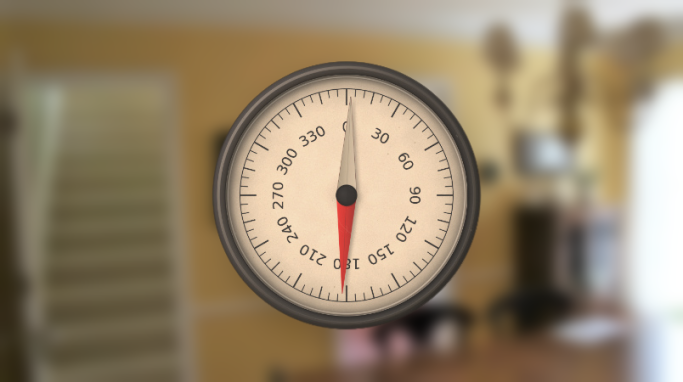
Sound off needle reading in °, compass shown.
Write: 182.5 °
